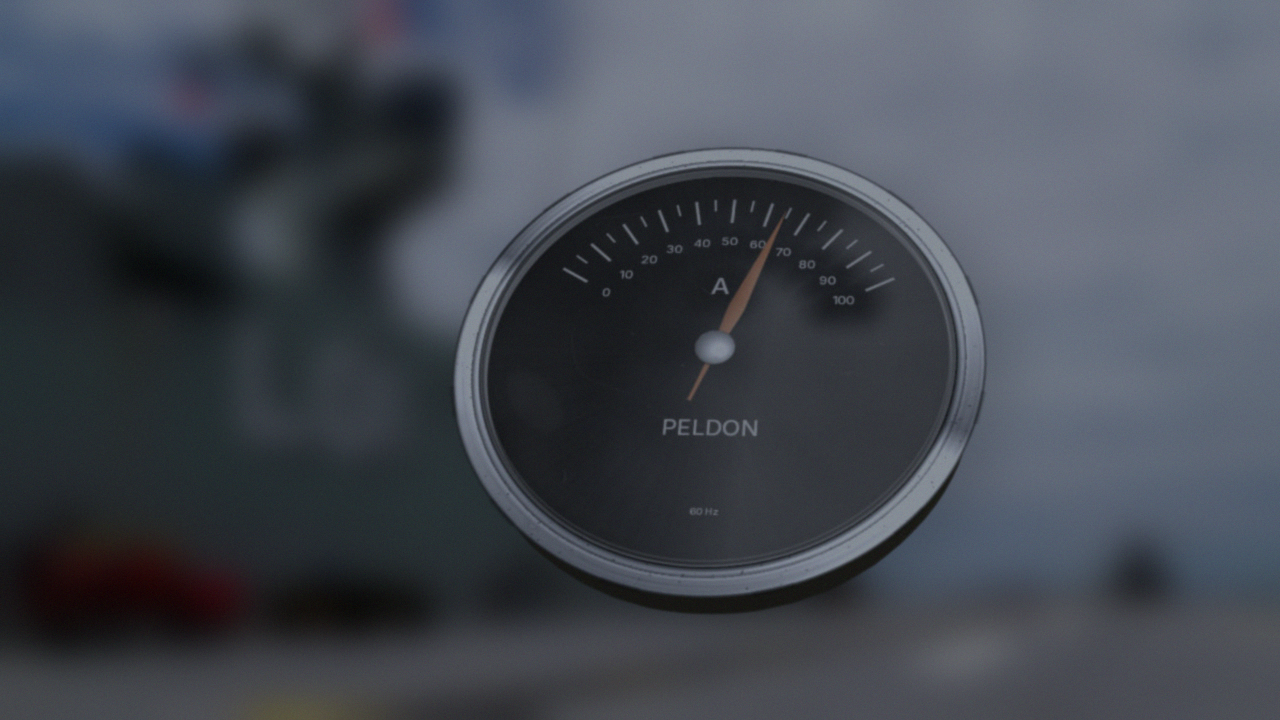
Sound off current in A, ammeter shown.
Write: 65 A
